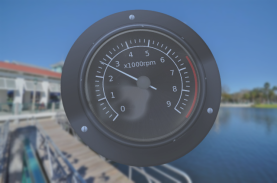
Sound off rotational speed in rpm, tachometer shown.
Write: 2600 rpm
